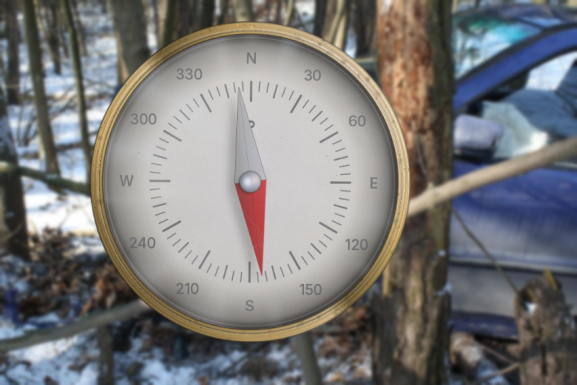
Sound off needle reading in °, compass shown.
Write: 172.5 °
